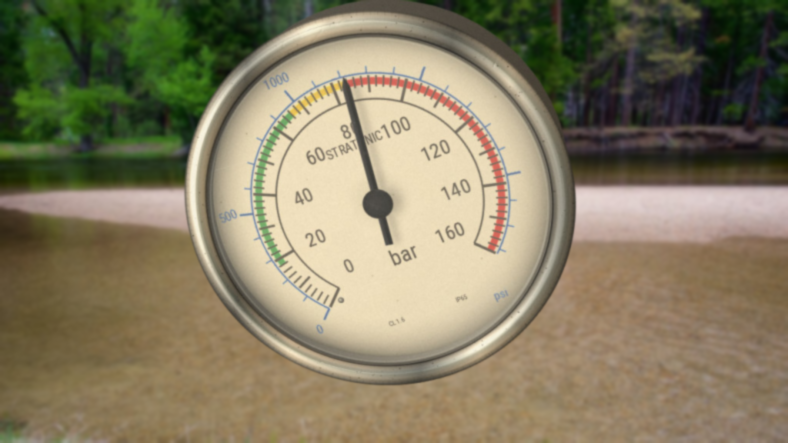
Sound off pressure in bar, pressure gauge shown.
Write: 84 bar
